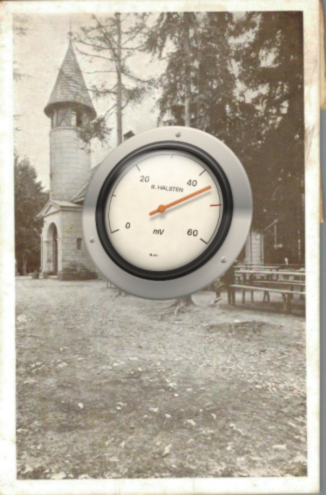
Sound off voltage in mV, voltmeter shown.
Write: 45 mV
